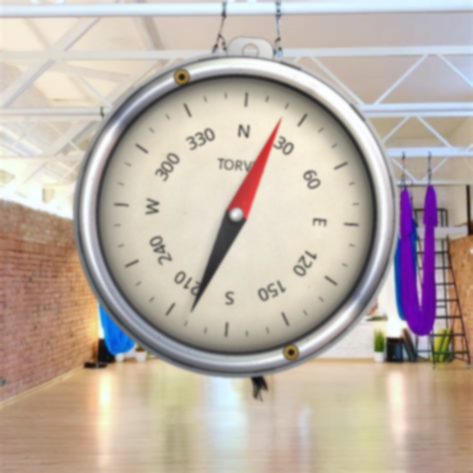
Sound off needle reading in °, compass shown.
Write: 20 °
